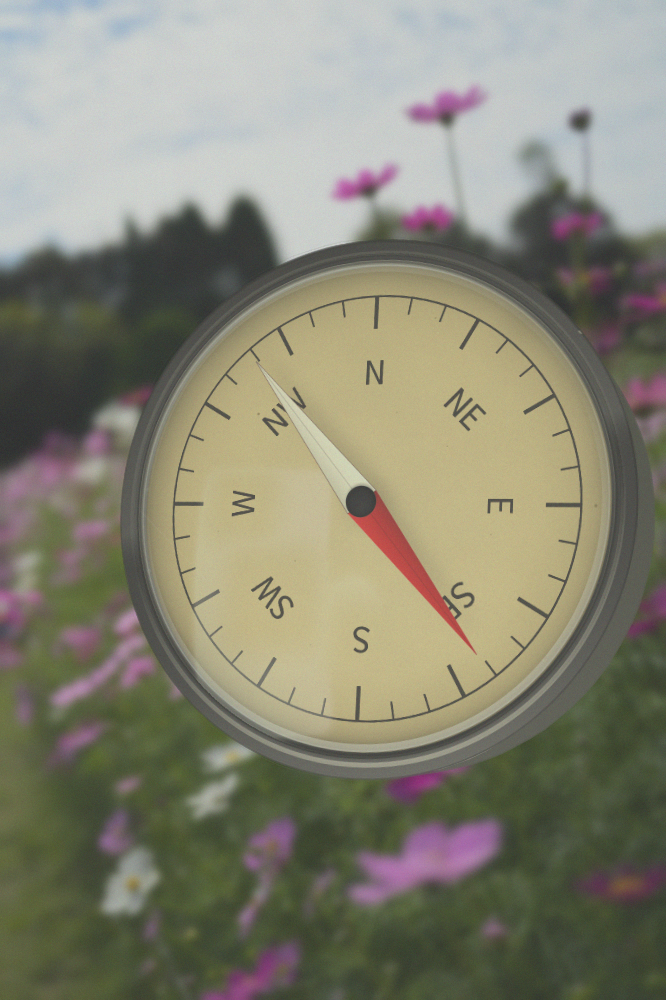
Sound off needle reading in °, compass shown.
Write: 140 °
